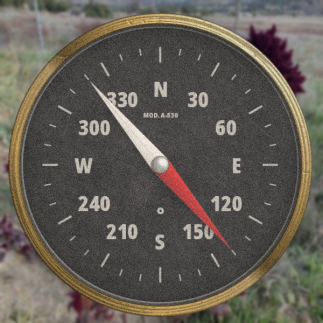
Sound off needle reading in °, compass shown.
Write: 140 °
